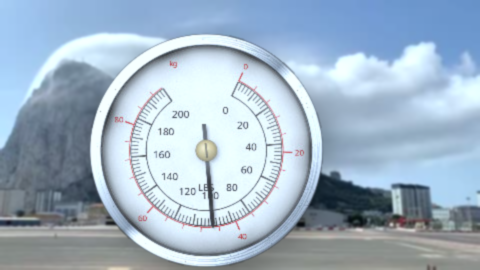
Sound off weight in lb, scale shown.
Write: 100 lb
